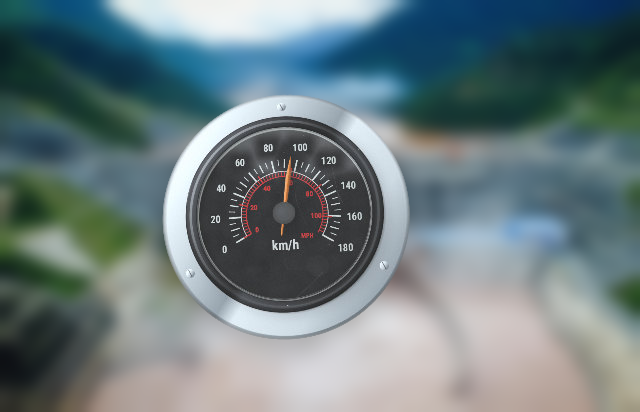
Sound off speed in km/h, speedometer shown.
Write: 95 km/h
